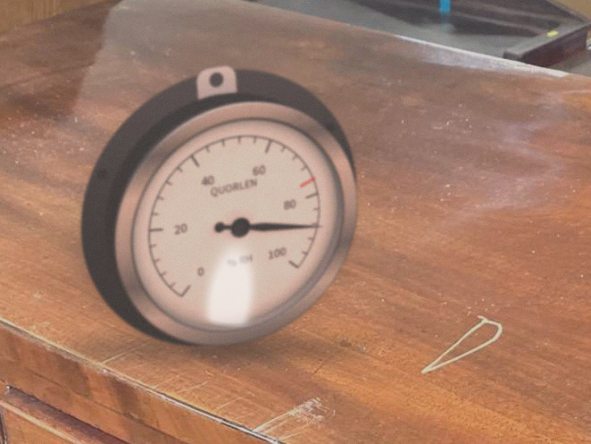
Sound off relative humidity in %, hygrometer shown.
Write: 88 %
